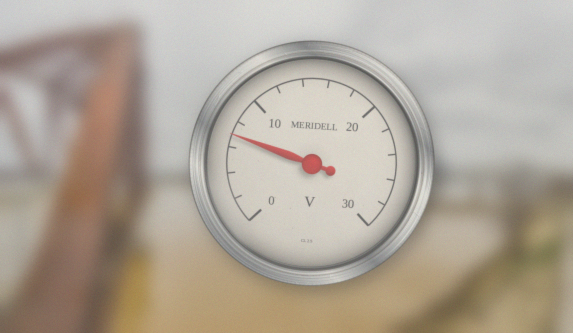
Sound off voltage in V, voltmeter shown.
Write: 7 V
